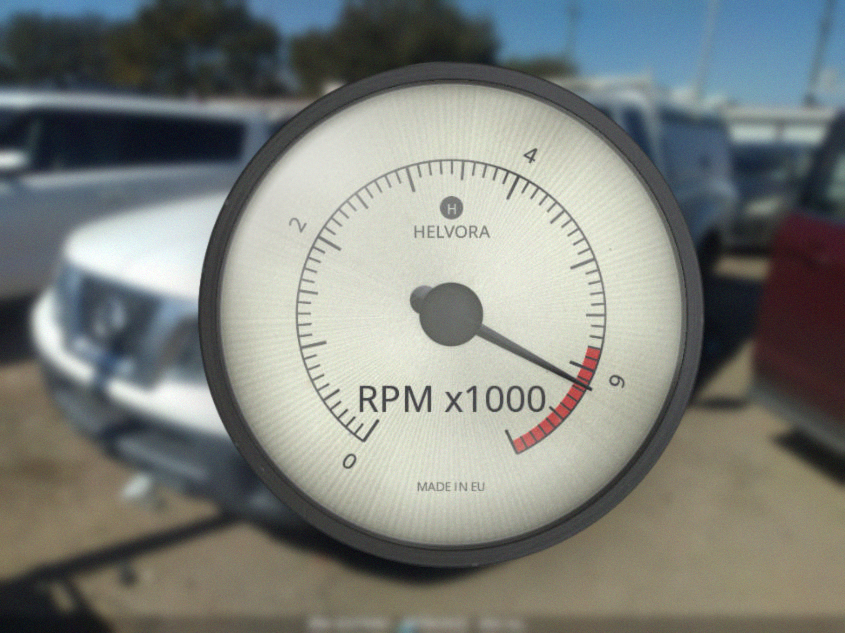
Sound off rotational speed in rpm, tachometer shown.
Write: 6150 rpm
